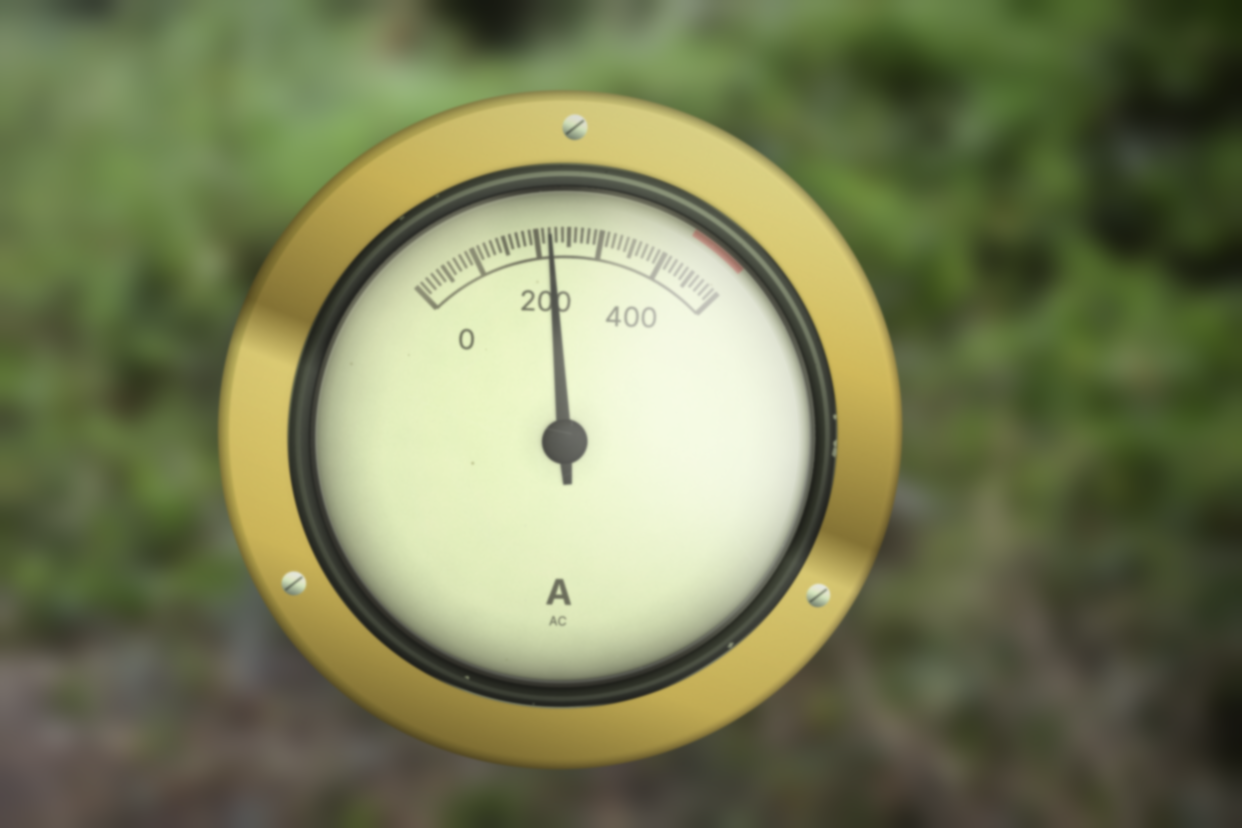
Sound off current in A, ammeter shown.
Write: 220 A
